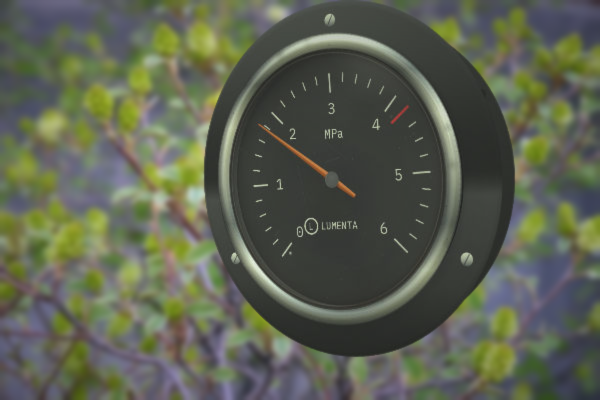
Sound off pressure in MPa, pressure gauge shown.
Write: 1.8 MPa
